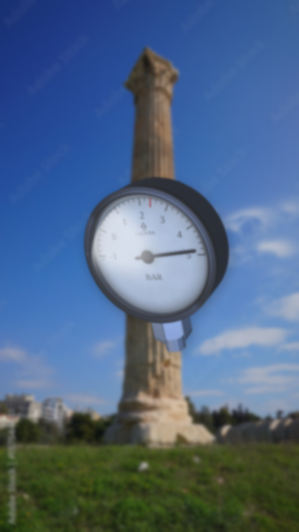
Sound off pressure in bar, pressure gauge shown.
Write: 4.8 bar
